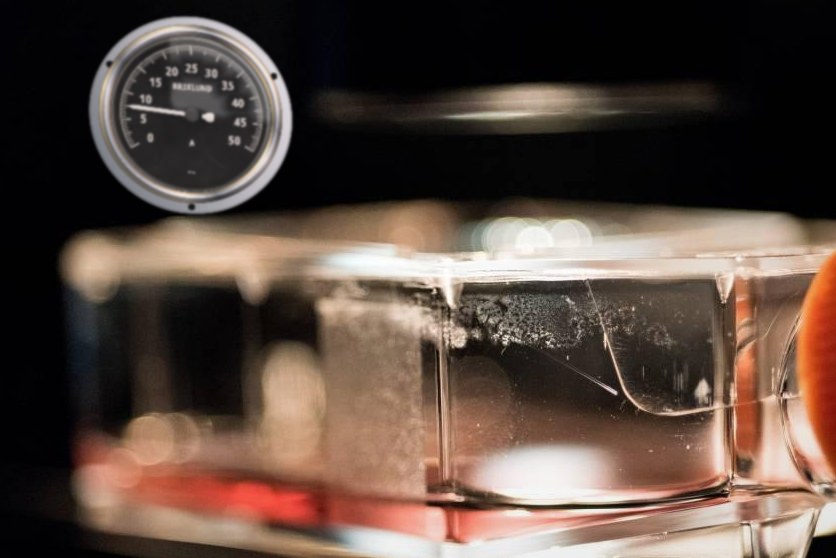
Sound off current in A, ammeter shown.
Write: 7.5 A
